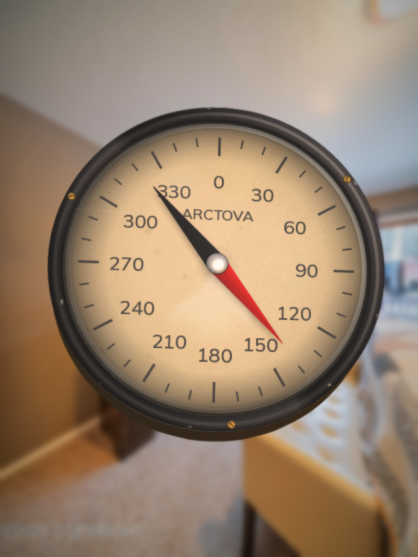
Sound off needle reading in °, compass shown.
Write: 140 °
